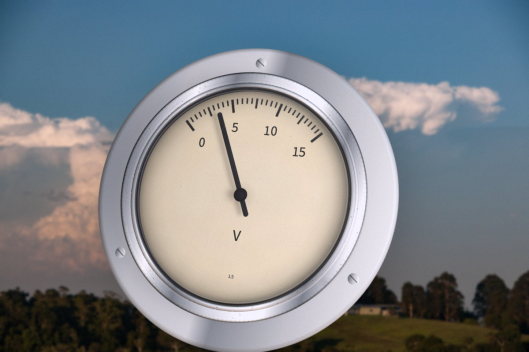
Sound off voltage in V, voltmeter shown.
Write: 3.5 V
